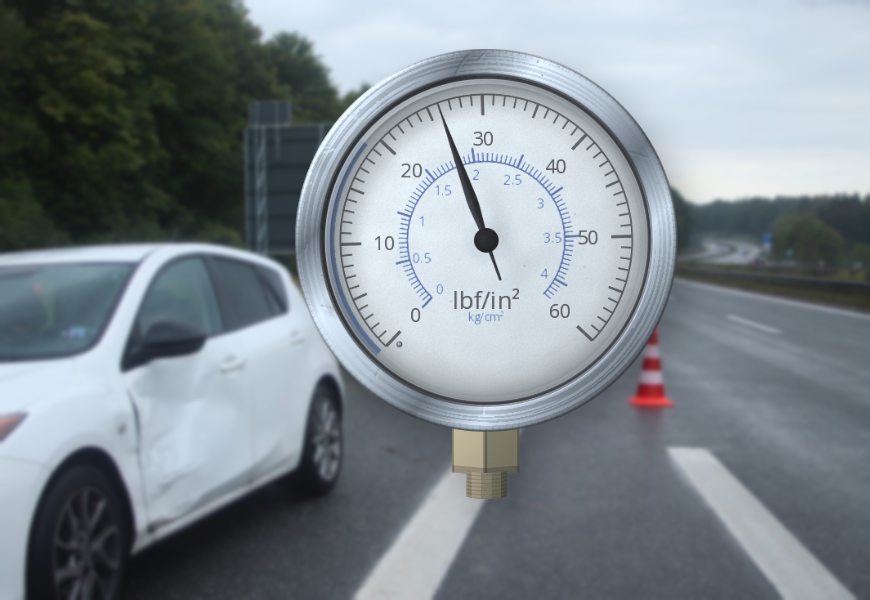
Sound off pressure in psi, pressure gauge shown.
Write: 26 psi
